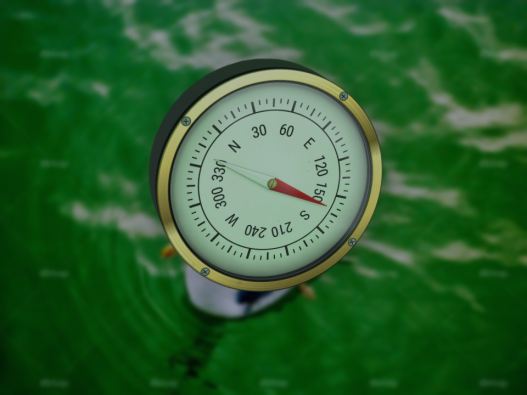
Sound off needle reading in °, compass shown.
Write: 160 °
